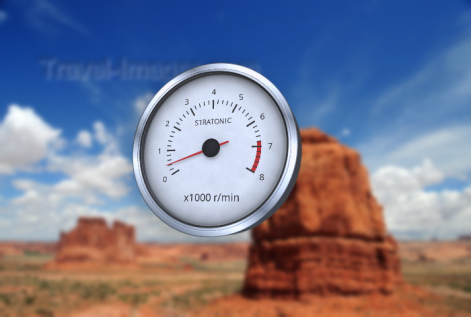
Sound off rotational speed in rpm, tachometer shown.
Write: 400 rpm
